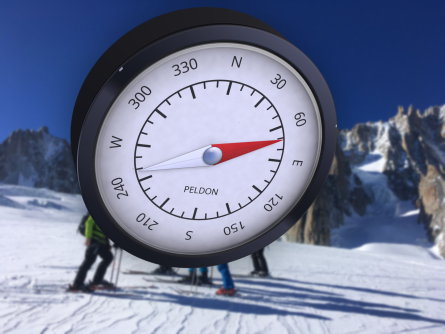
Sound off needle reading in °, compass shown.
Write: 70 °
